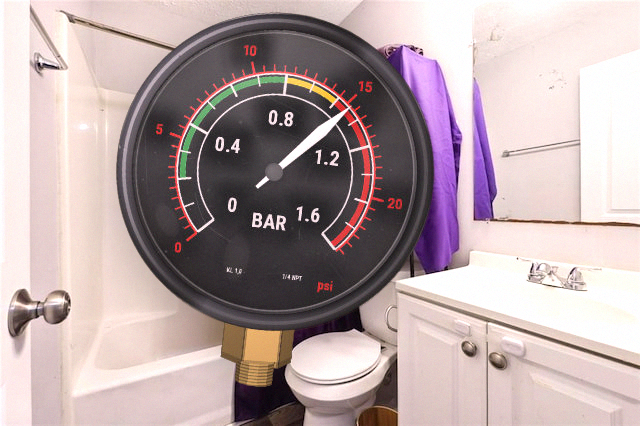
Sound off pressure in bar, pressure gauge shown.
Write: 1.05 bar
